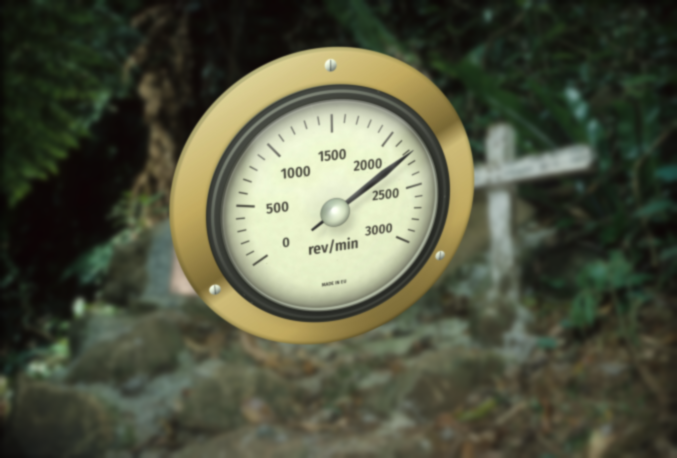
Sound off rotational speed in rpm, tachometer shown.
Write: 2200 rpm
